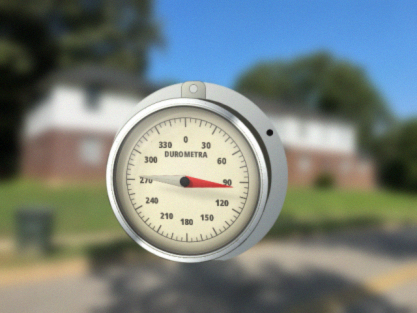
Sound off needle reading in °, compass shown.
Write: 95 °
